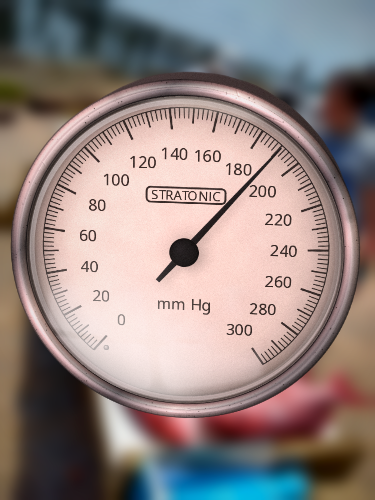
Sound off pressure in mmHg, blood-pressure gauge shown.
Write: 190 mmHg
